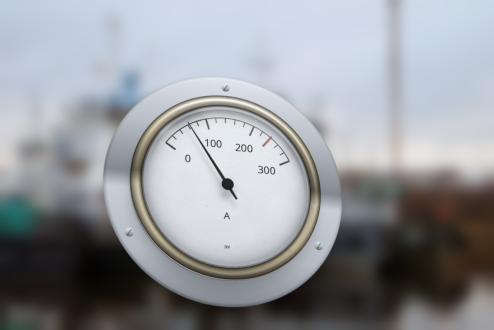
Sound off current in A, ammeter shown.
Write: 60 A
